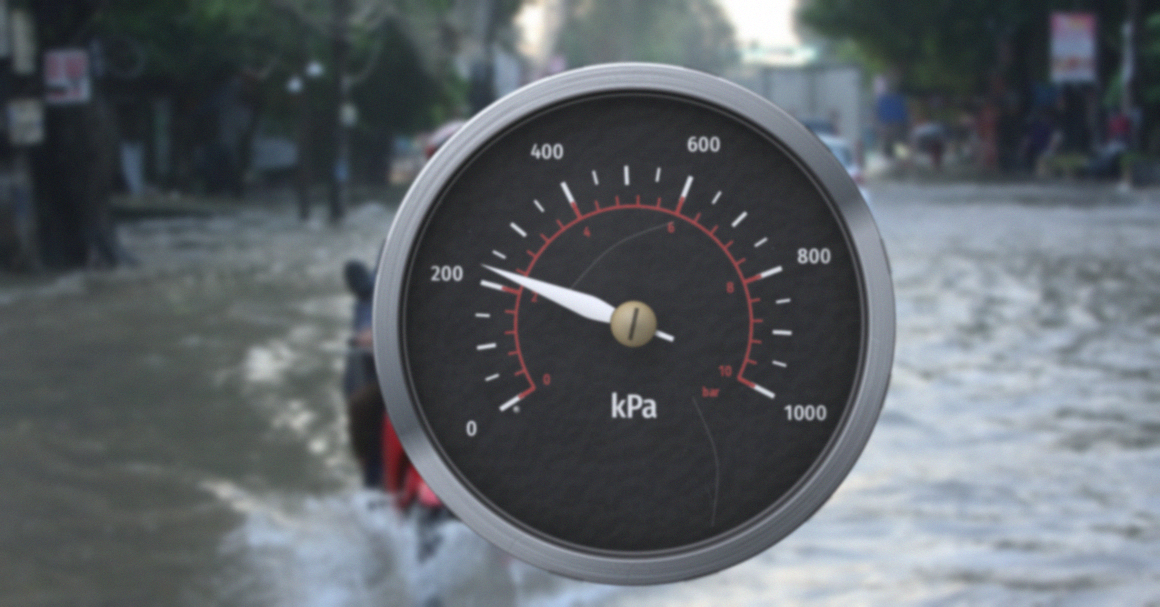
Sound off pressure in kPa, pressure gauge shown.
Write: 225 kPa
